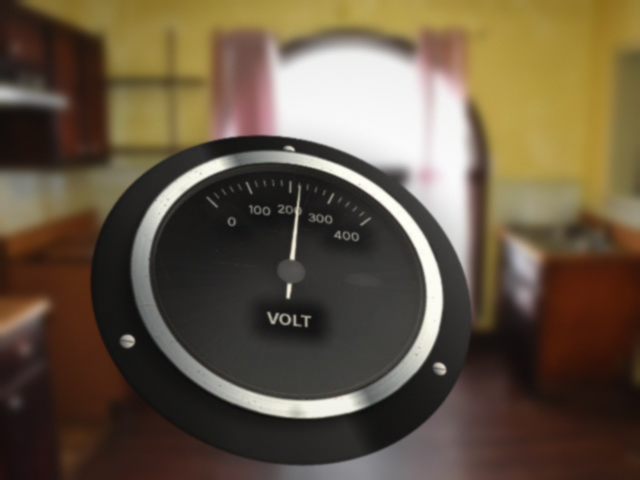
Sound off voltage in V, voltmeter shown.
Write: 220 V
